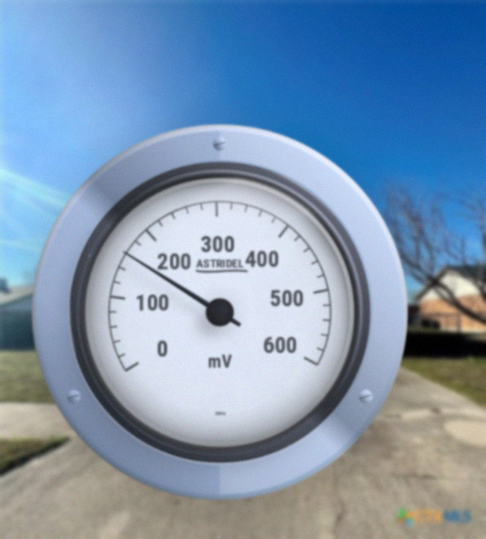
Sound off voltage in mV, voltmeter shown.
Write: 160 mV
